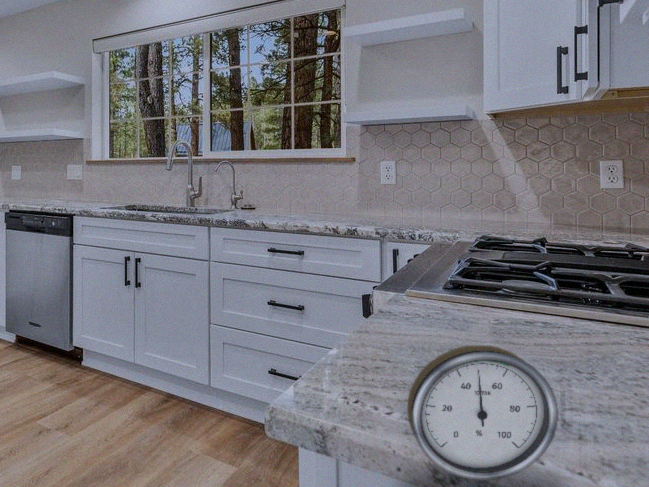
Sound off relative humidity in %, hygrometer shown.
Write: 48 %
